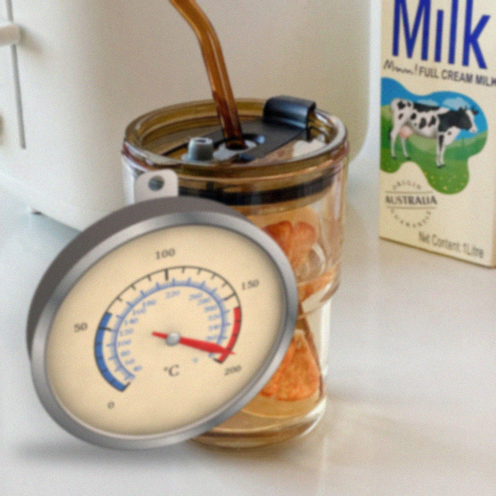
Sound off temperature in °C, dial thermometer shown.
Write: 190 °C
